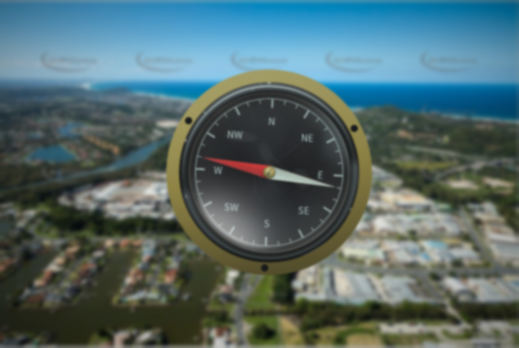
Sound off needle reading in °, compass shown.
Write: 280 °
